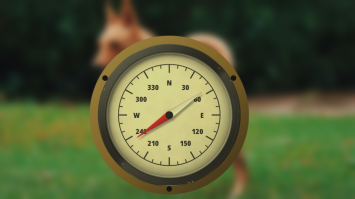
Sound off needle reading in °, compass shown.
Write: 235 °
